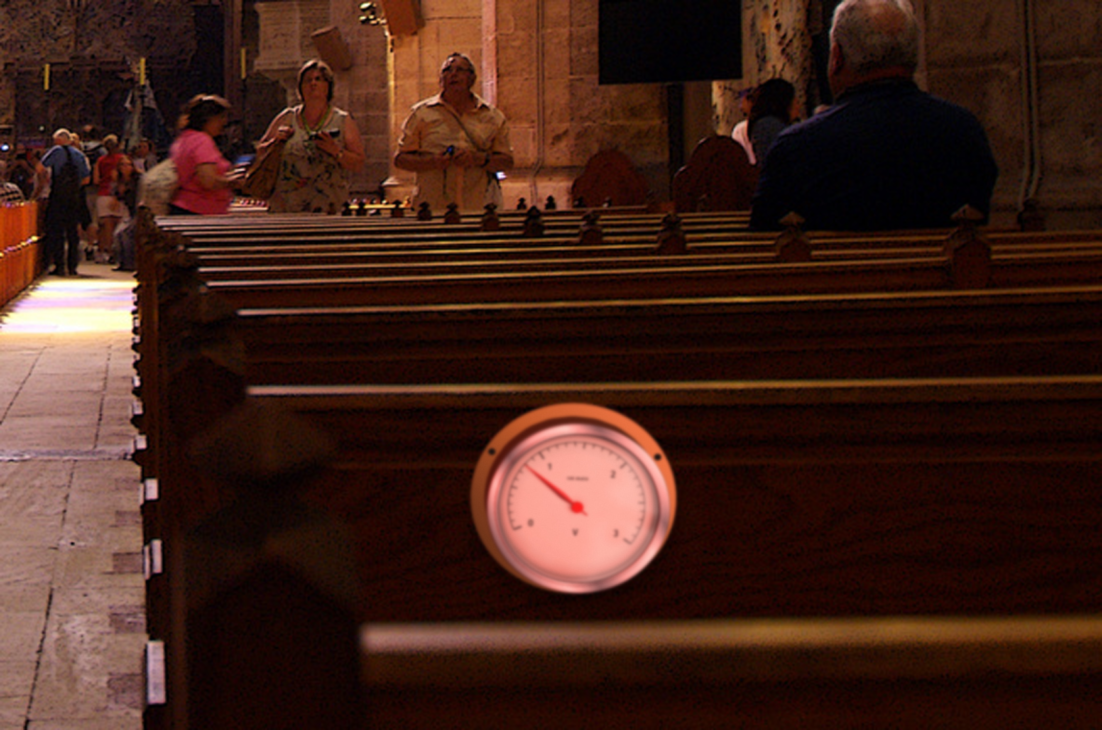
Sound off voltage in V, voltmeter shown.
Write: 0.8 V
